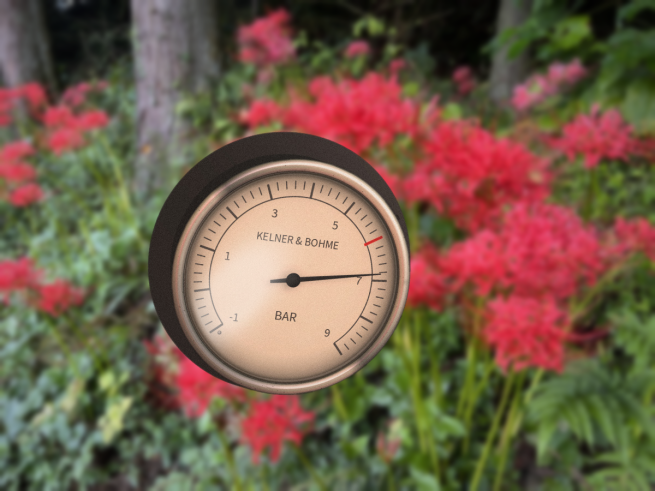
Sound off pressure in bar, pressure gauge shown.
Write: 6.8 bar
